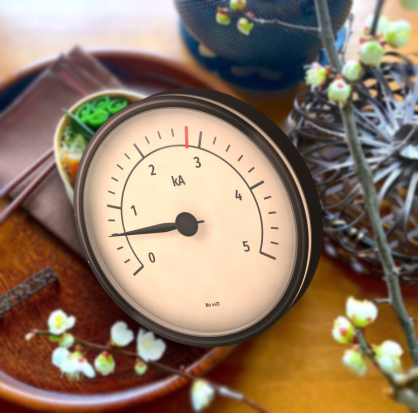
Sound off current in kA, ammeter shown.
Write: 0.6 kA
